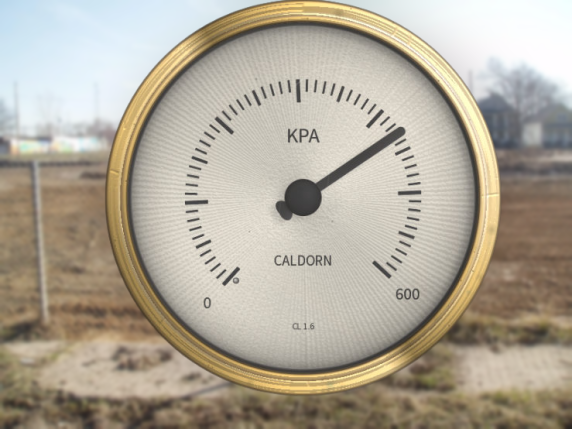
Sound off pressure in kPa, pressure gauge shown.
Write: 430 kPa
